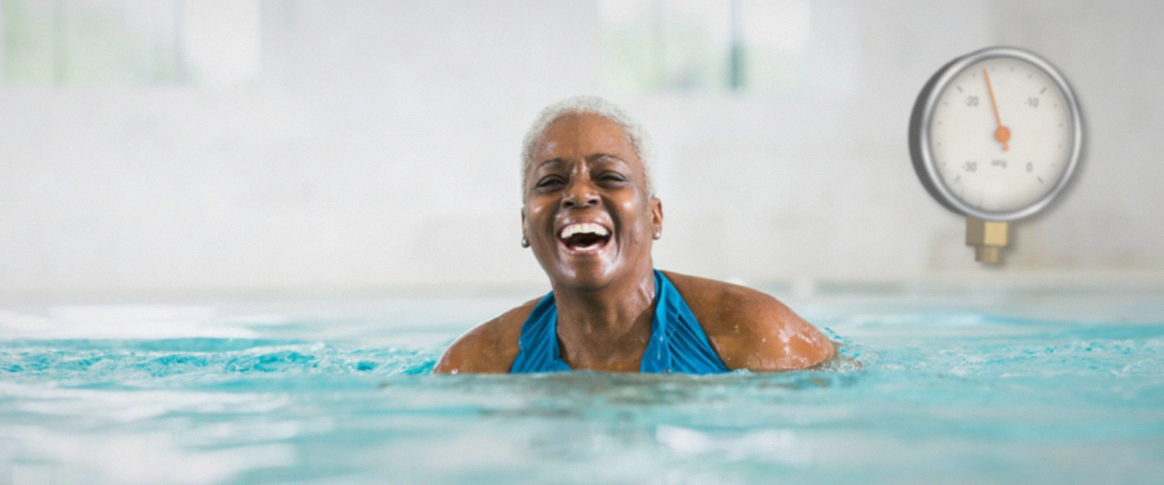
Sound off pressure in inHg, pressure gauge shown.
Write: -17 inHg
